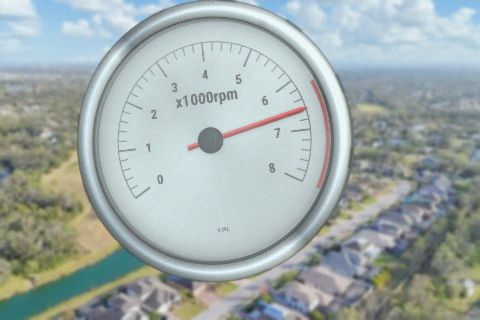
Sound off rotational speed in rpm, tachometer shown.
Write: 6600 rpm
